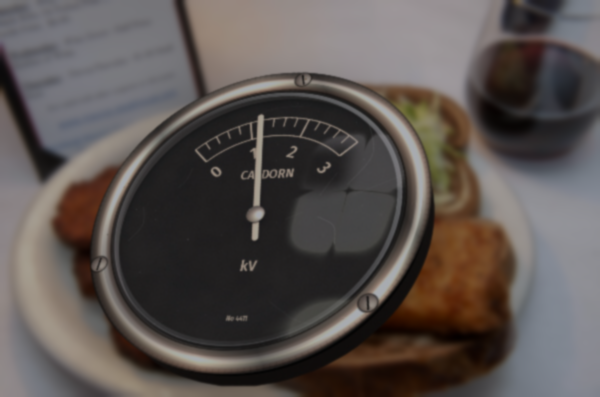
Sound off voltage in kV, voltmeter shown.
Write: 1.2 kV
